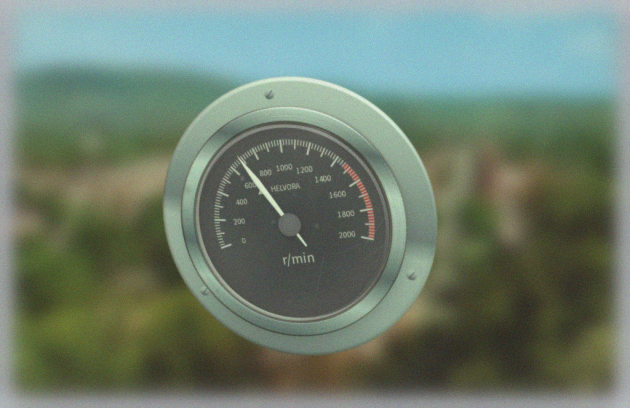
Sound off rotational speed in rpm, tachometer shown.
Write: 700 rpm
